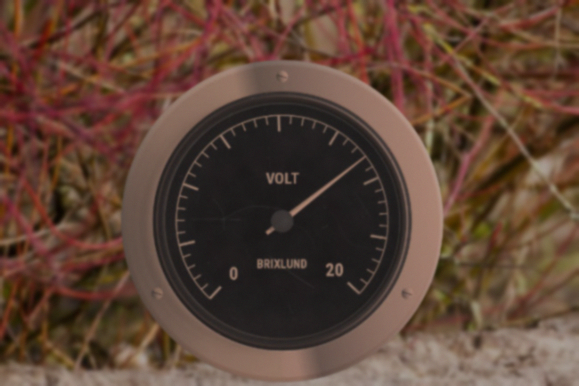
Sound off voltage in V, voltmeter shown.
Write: 14 V
